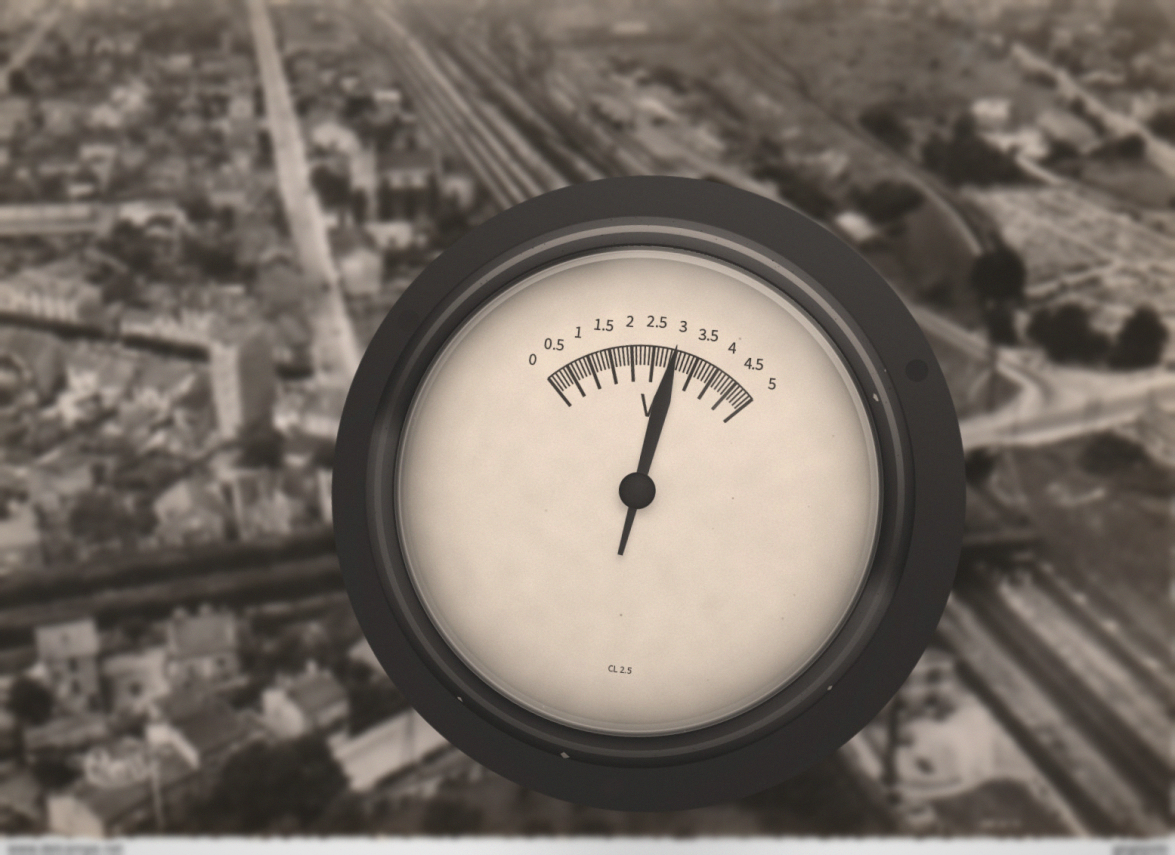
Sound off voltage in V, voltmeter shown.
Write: 3 V
